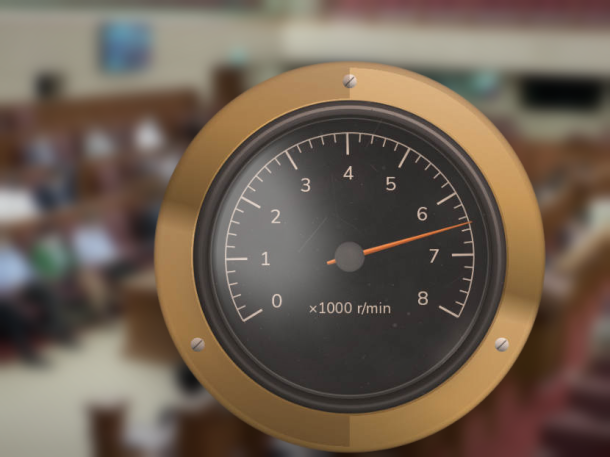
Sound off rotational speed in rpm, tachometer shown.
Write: 6500 rpm
